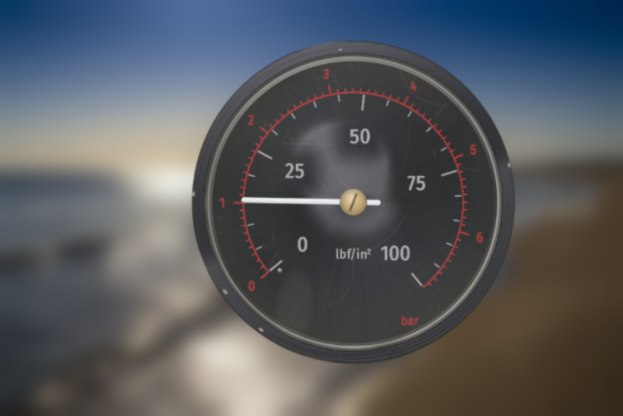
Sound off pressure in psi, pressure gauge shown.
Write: 15 psi
